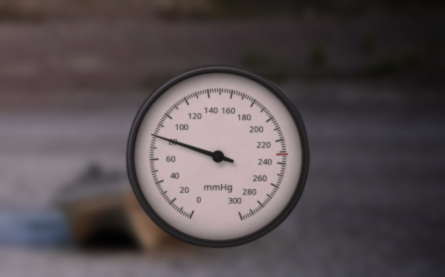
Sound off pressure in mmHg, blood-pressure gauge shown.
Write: 80 mmHg
